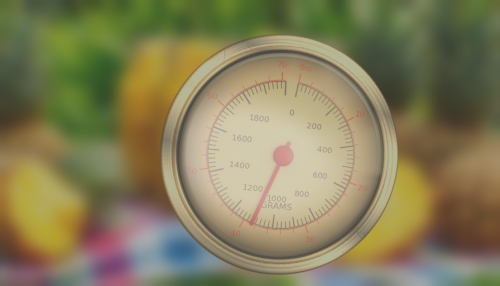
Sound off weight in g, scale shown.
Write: 1100 g
